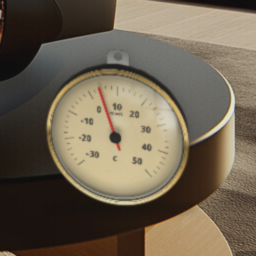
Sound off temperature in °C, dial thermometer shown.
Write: 4 °C
